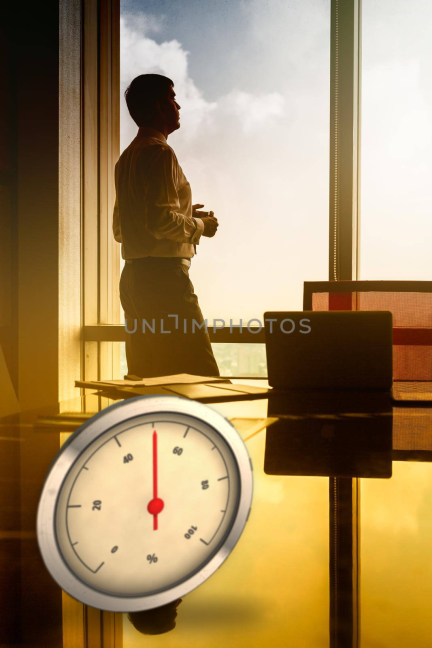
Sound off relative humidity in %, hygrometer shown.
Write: 50 %
